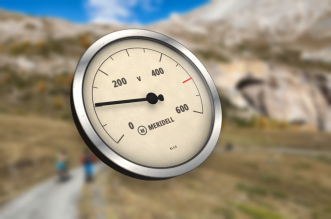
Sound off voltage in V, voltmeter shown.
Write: 100 V
